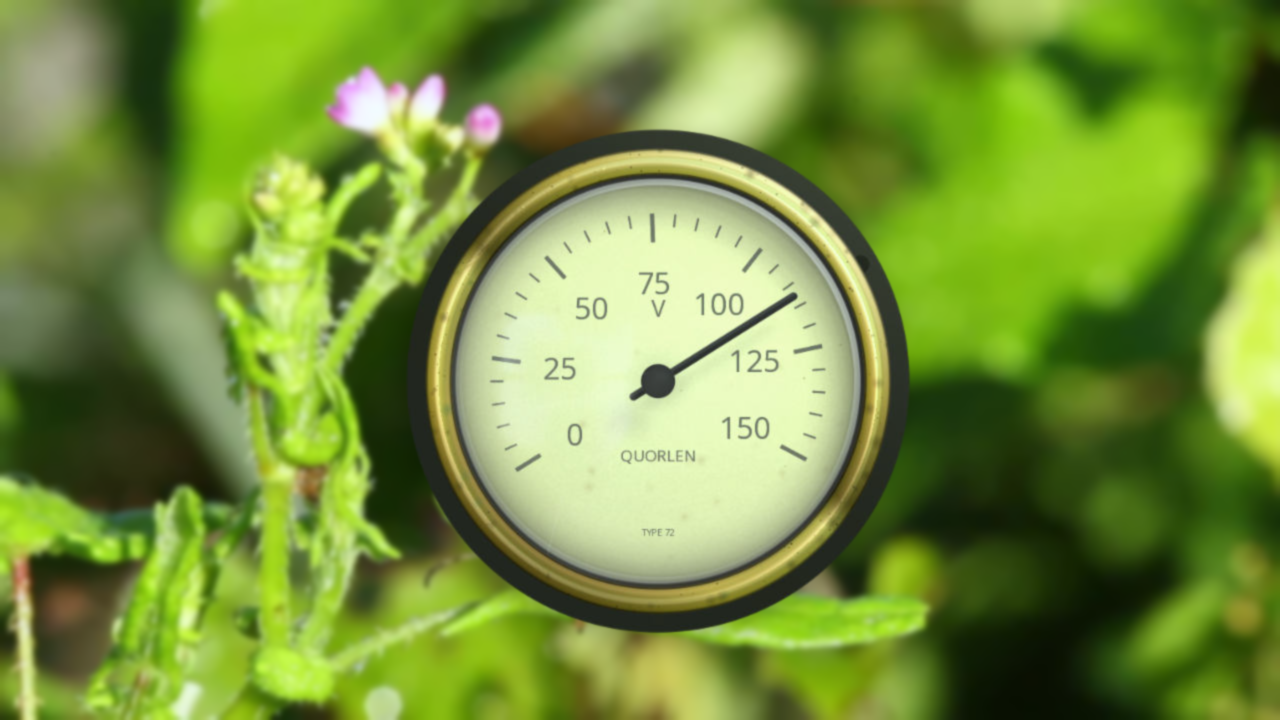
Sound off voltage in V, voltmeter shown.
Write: 112.5 V
